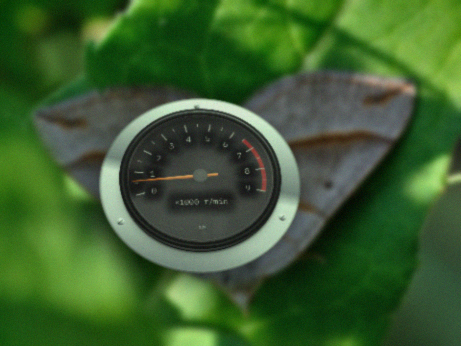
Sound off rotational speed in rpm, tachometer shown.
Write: 500 rpm
